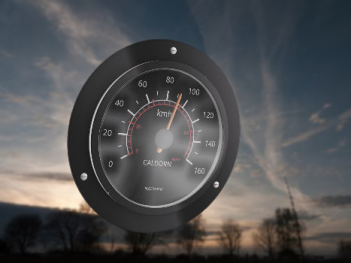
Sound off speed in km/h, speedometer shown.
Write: 90 km/h
